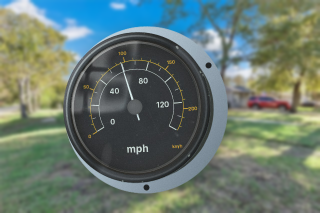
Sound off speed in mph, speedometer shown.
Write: 60 mph
